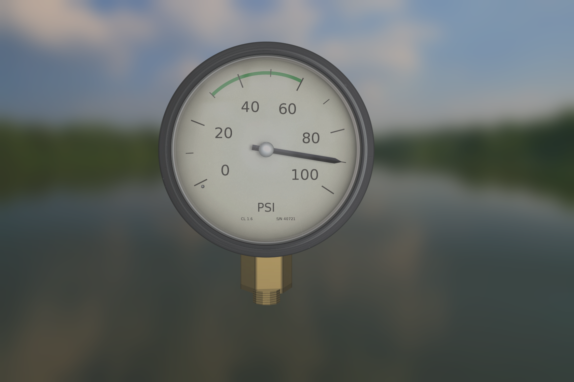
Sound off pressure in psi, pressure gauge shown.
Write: 90 psi
